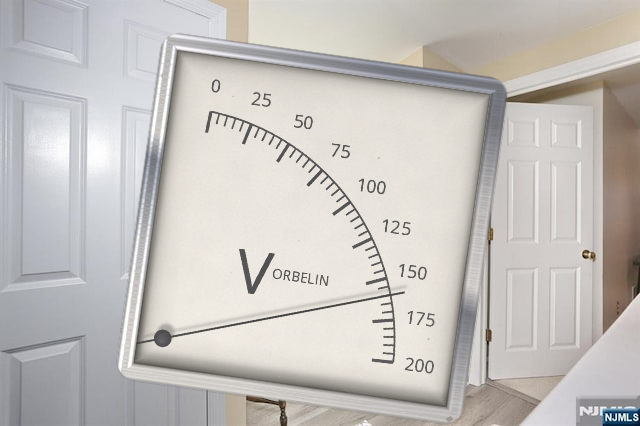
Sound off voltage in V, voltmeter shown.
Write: 160 V
